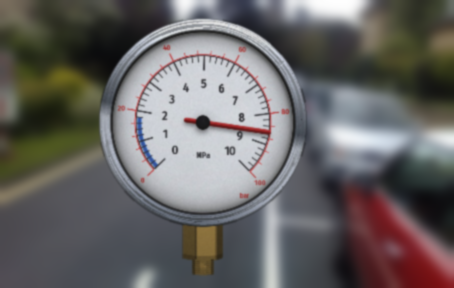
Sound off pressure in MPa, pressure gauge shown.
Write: 8.6 MPa
